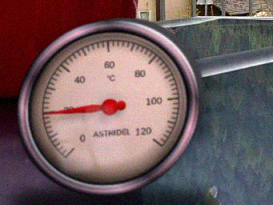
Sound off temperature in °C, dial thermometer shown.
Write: 20 °C
